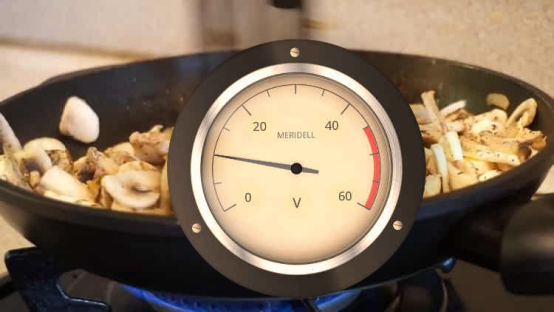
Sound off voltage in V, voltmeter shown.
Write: 10 V
